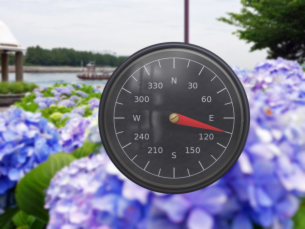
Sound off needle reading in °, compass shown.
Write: 105 °
